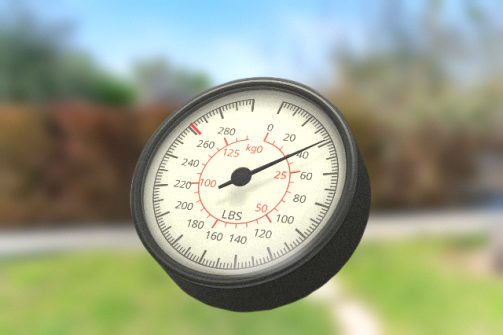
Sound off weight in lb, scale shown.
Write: 40 lb
